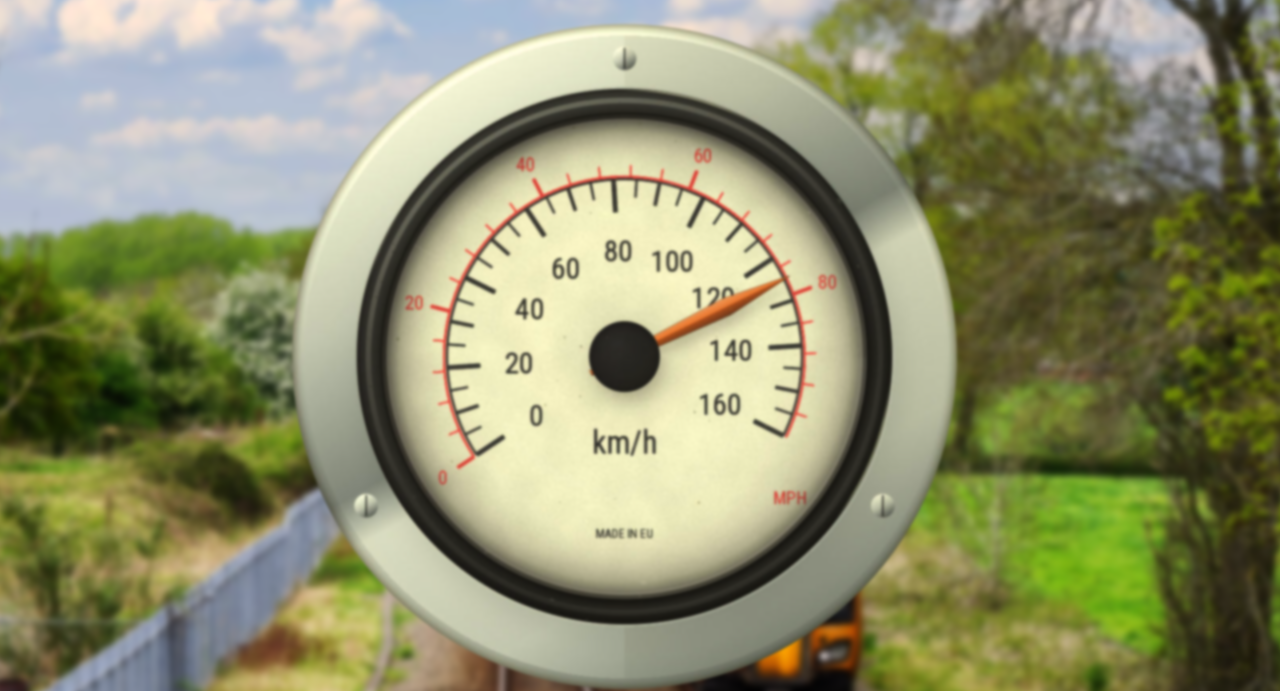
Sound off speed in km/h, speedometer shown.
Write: 125 km/h
